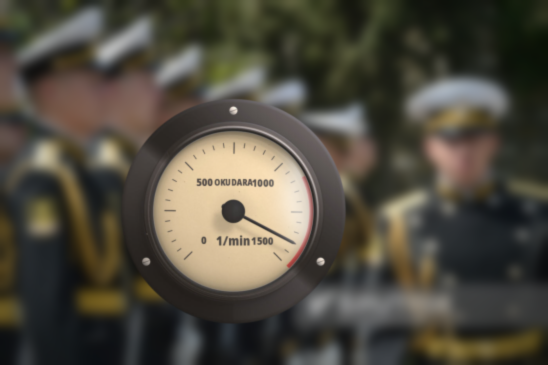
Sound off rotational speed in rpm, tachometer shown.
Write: 1400 rpm
